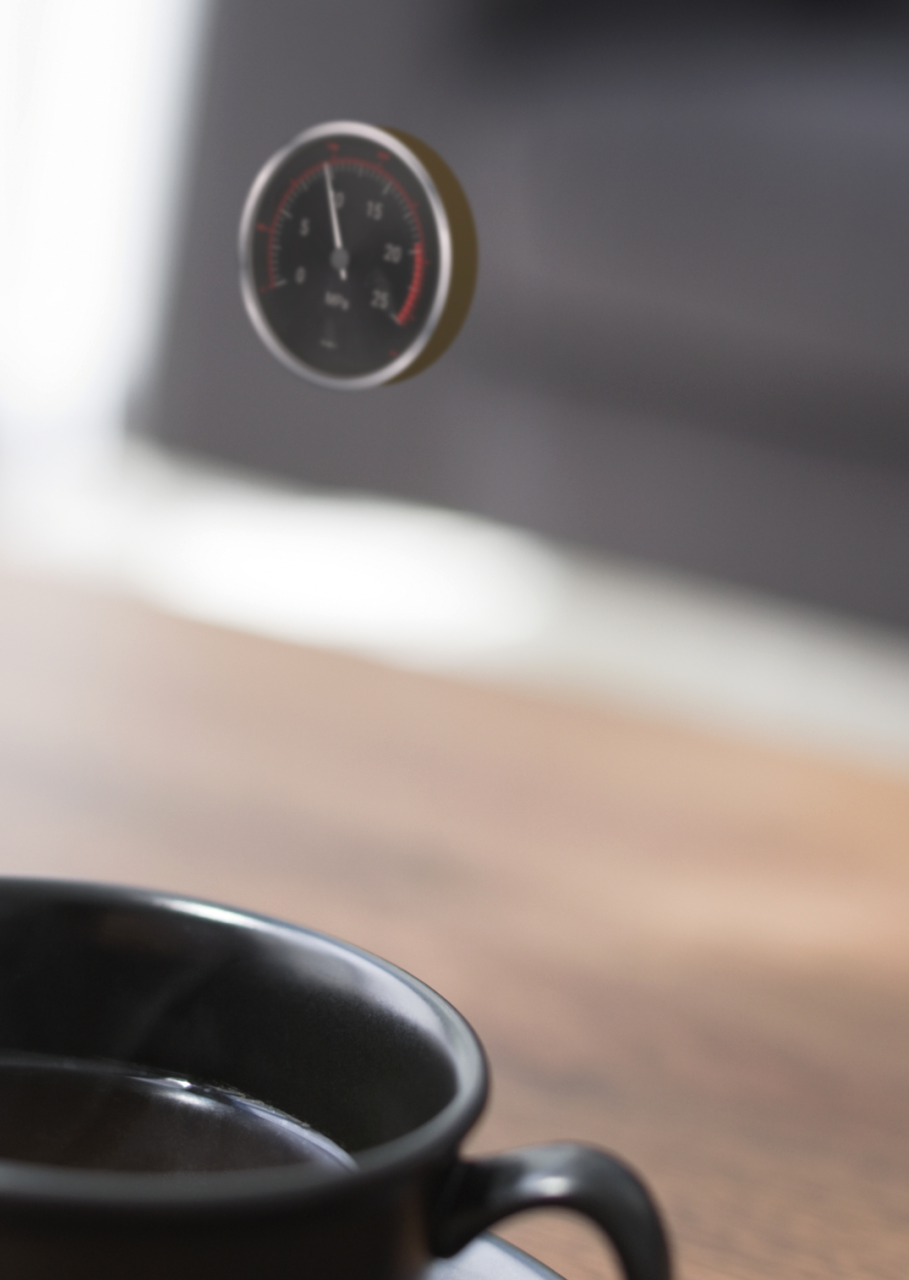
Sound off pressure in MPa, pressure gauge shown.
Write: 10 MPa
